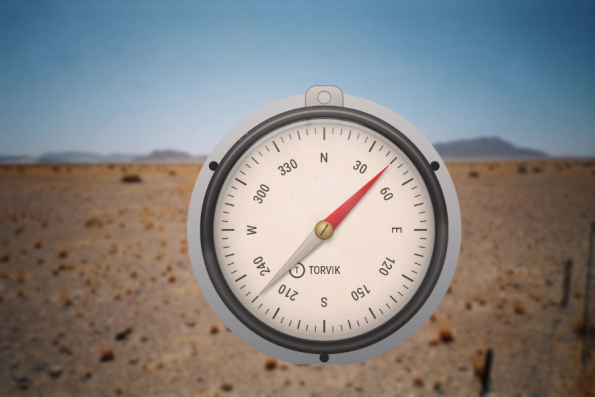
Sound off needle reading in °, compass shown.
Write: 45 °
